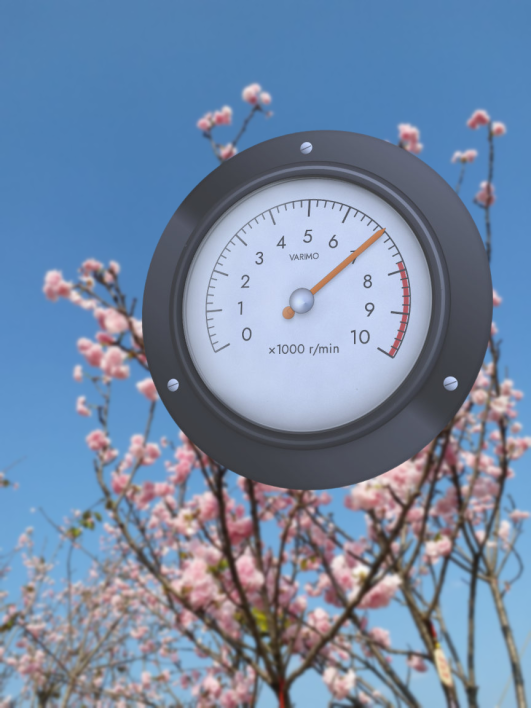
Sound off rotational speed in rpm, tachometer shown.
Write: 7000 rpm
